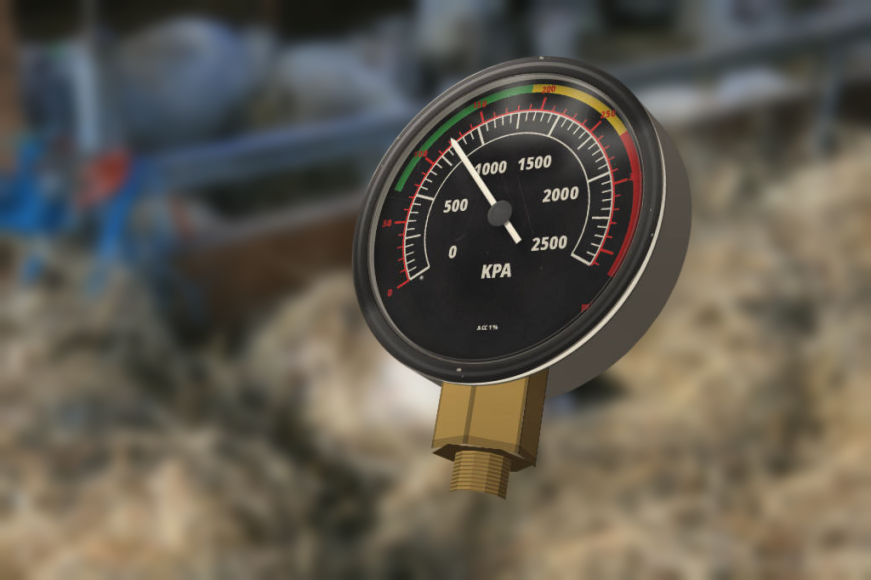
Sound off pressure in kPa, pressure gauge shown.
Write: 850 kPa
